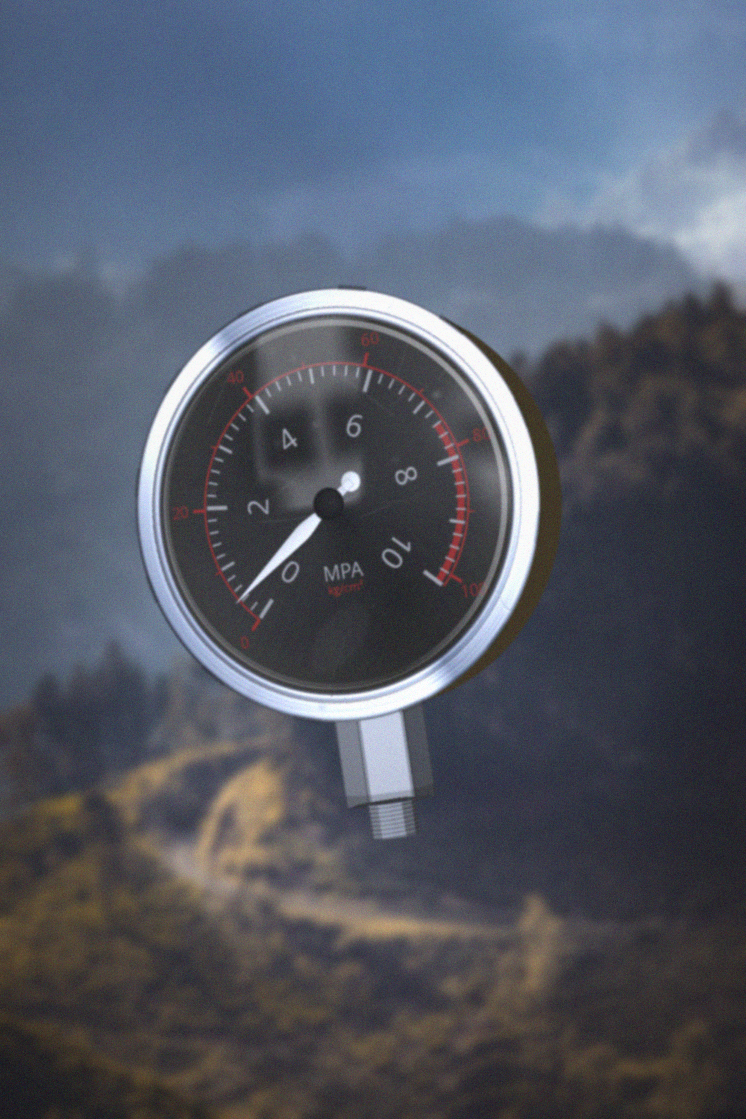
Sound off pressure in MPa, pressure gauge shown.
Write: 0.4 MPa
